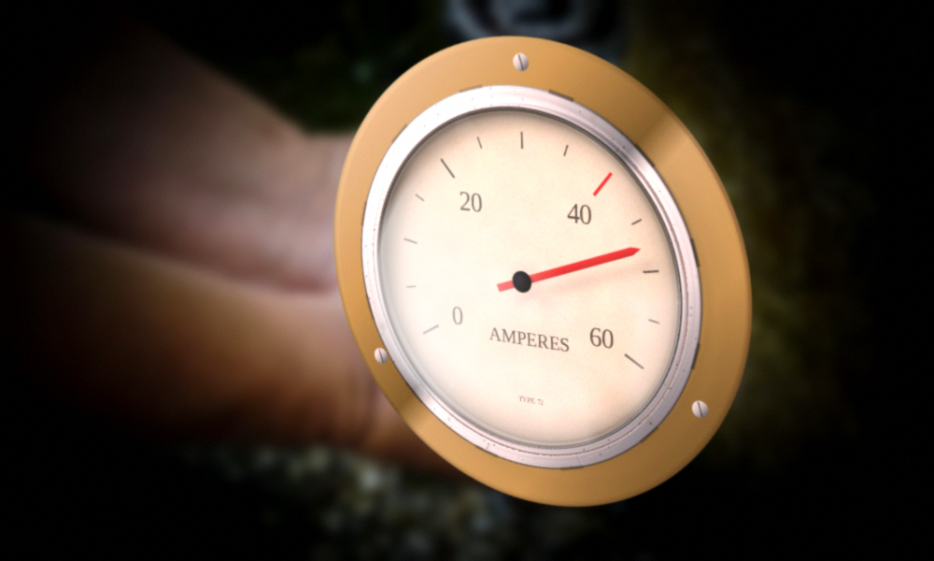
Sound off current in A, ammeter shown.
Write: 47.5 A
